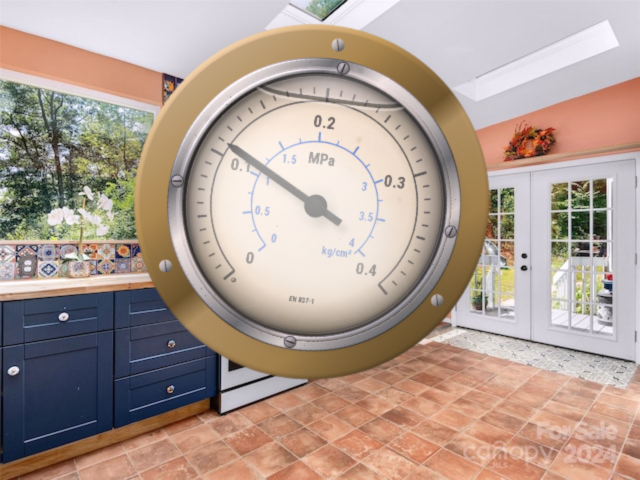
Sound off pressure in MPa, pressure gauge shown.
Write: 0.11 MPa
